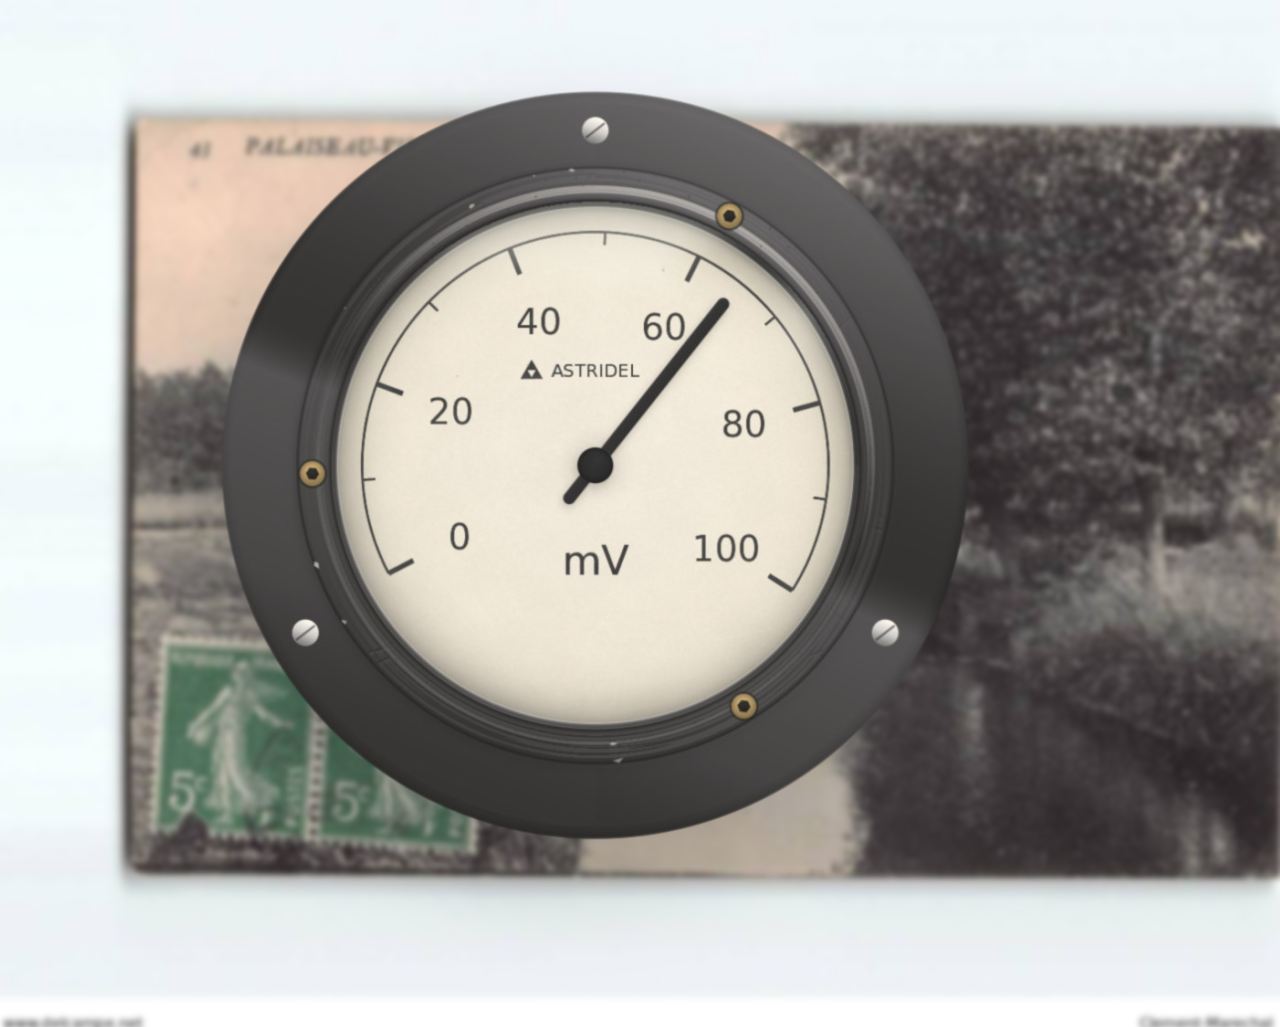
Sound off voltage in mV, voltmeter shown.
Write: 65 mV
